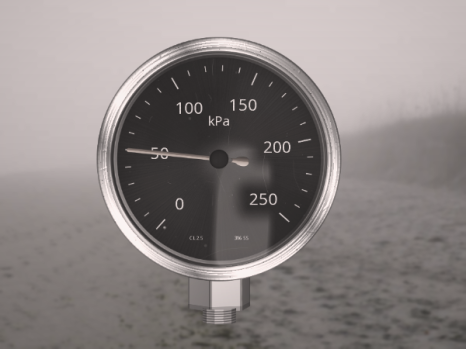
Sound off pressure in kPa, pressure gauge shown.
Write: 50 kPa
